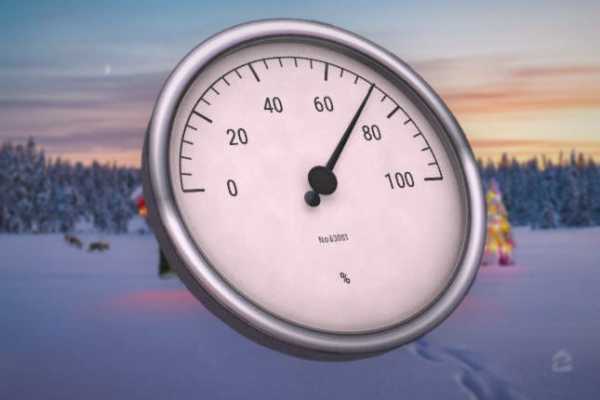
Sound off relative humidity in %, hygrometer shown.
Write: 72 %
